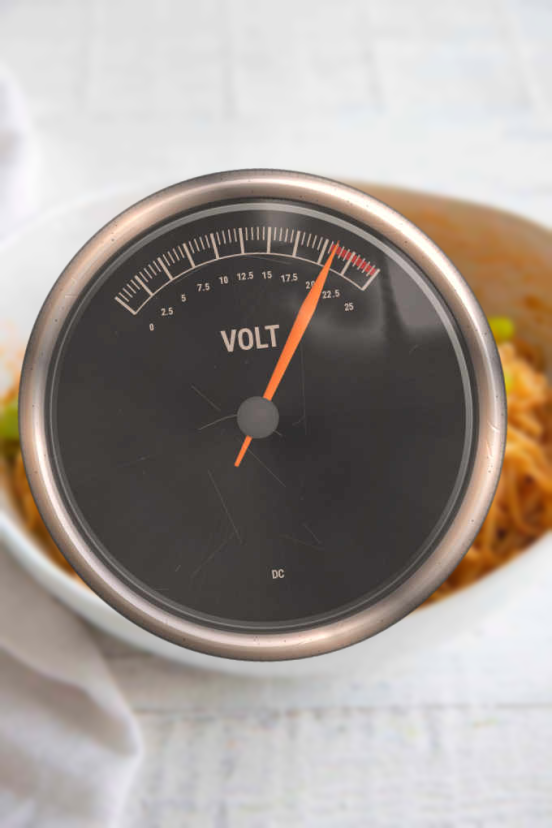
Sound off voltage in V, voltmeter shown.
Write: 21 V
